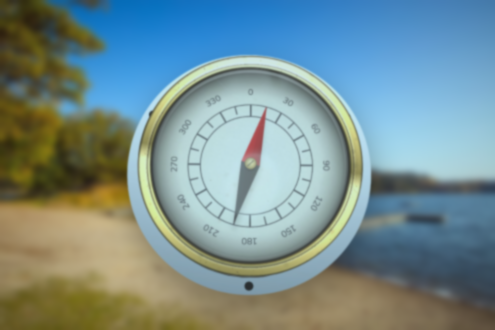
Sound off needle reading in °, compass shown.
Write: 15 °
